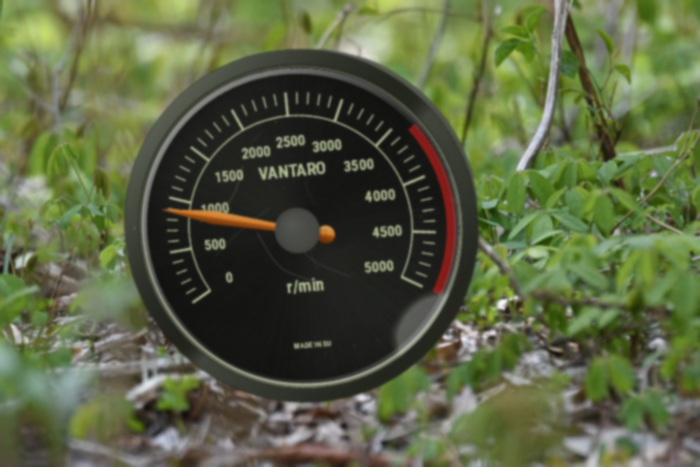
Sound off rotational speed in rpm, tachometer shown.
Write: 900 rpm
